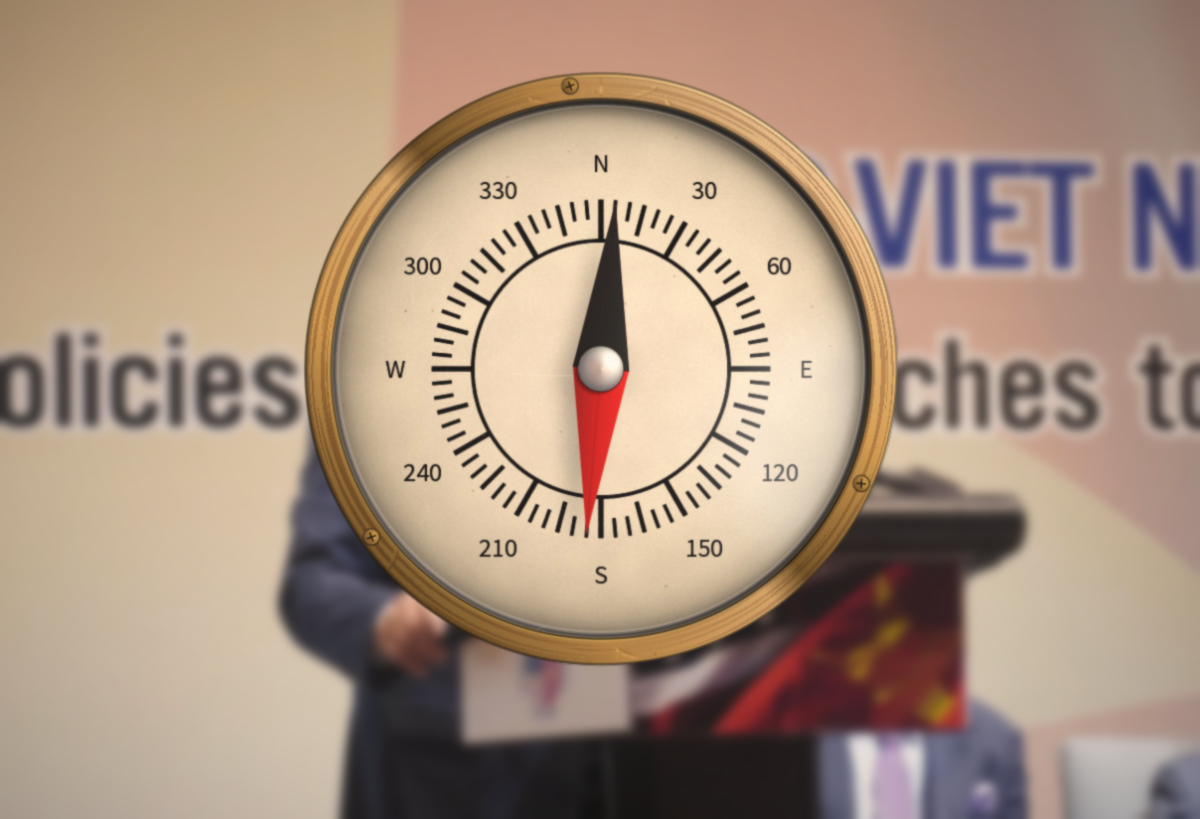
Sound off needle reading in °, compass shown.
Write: 185 °
